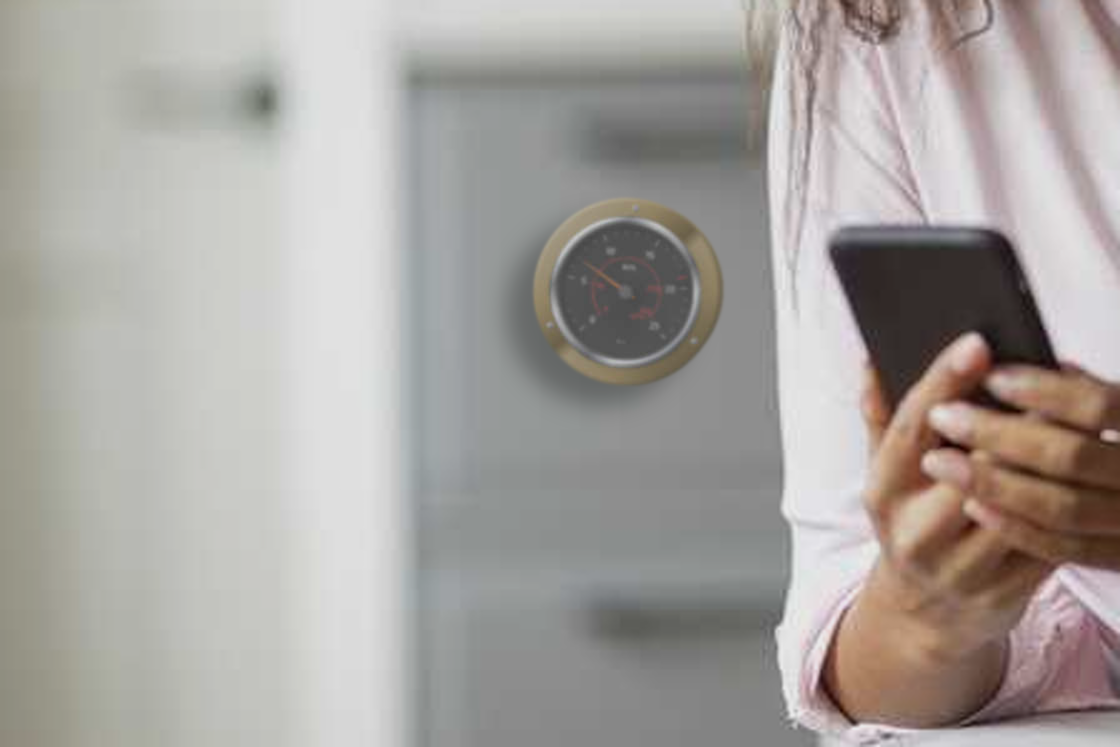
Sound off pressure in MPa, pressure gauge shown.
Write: 7 MPa
